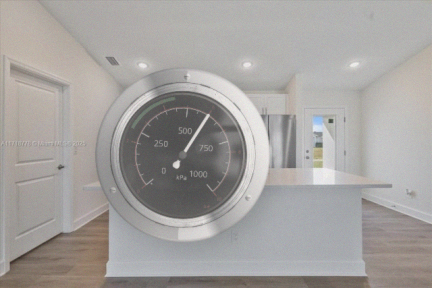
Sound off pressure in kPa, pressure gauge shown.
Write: 600 kPa
